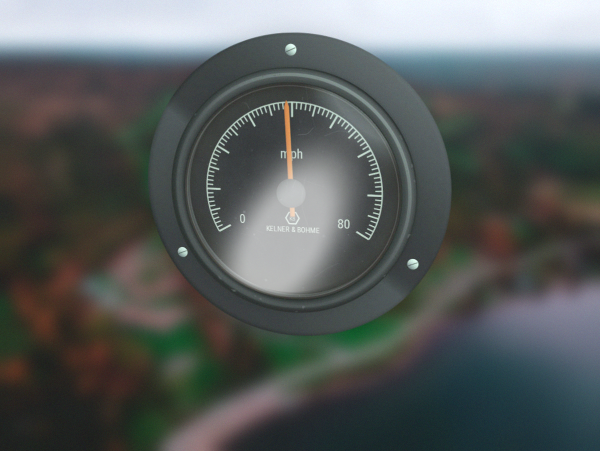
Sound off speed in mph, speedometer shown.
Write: 39 mph
